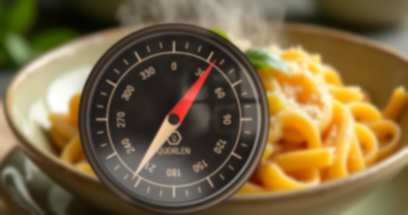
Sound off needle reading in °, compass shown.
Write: 35 °
